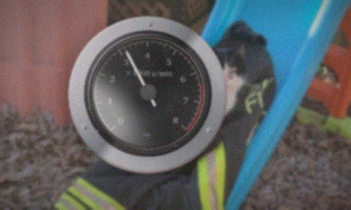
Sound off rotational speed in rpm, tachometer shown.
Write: 3200 rpm
